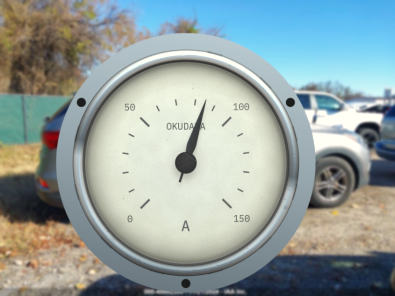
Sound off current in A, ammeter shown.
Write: 85 A
